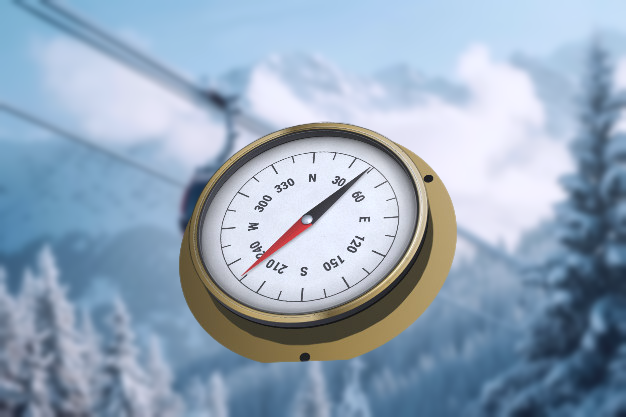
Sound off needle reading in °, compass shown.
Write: 225 °
